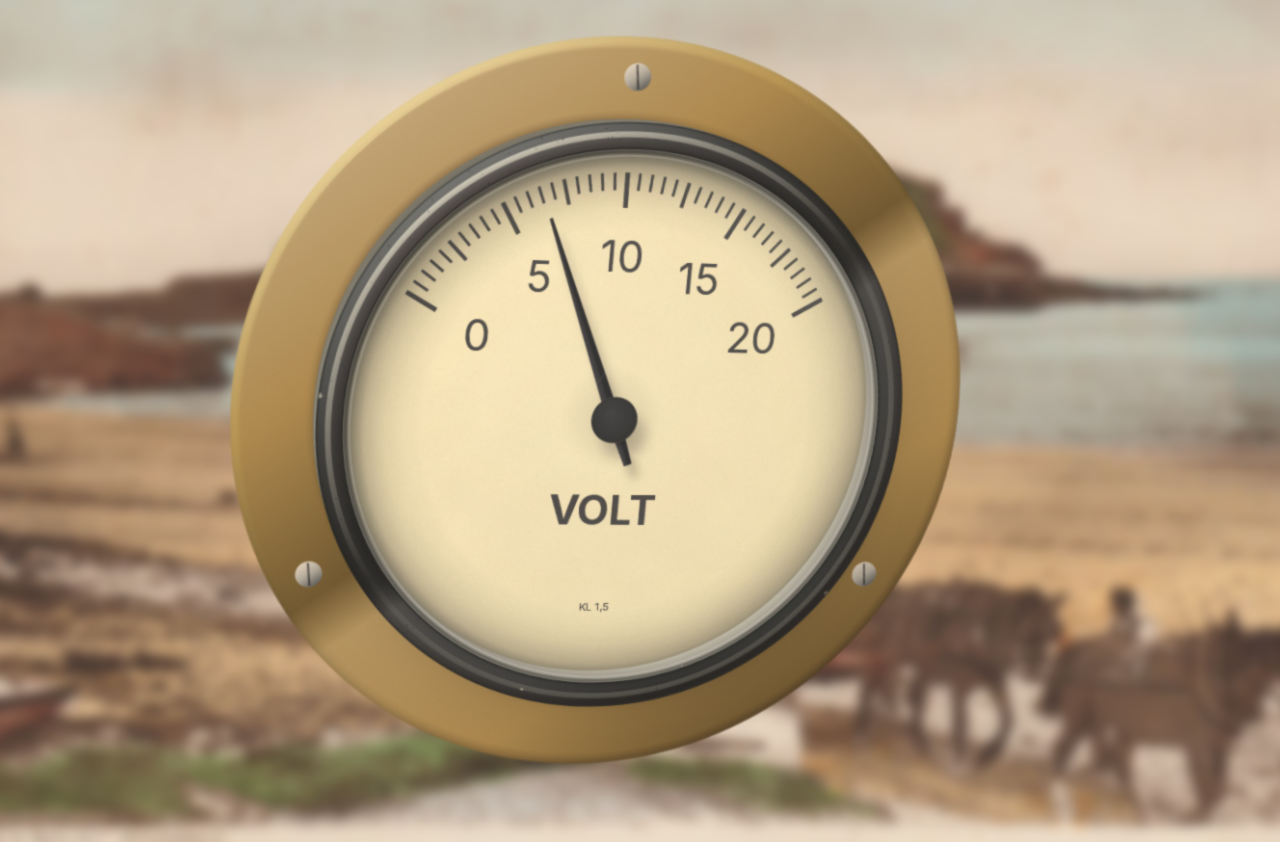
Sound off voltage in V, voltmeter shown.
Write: 6.5 V
